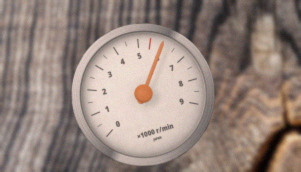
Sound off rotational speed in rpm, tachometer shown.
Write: 6000 rpm
